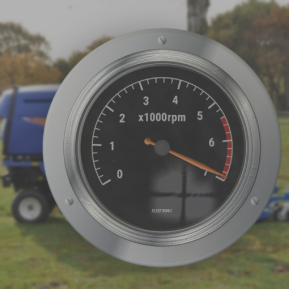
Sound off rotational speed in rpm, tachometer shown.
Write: 6900 rpm
